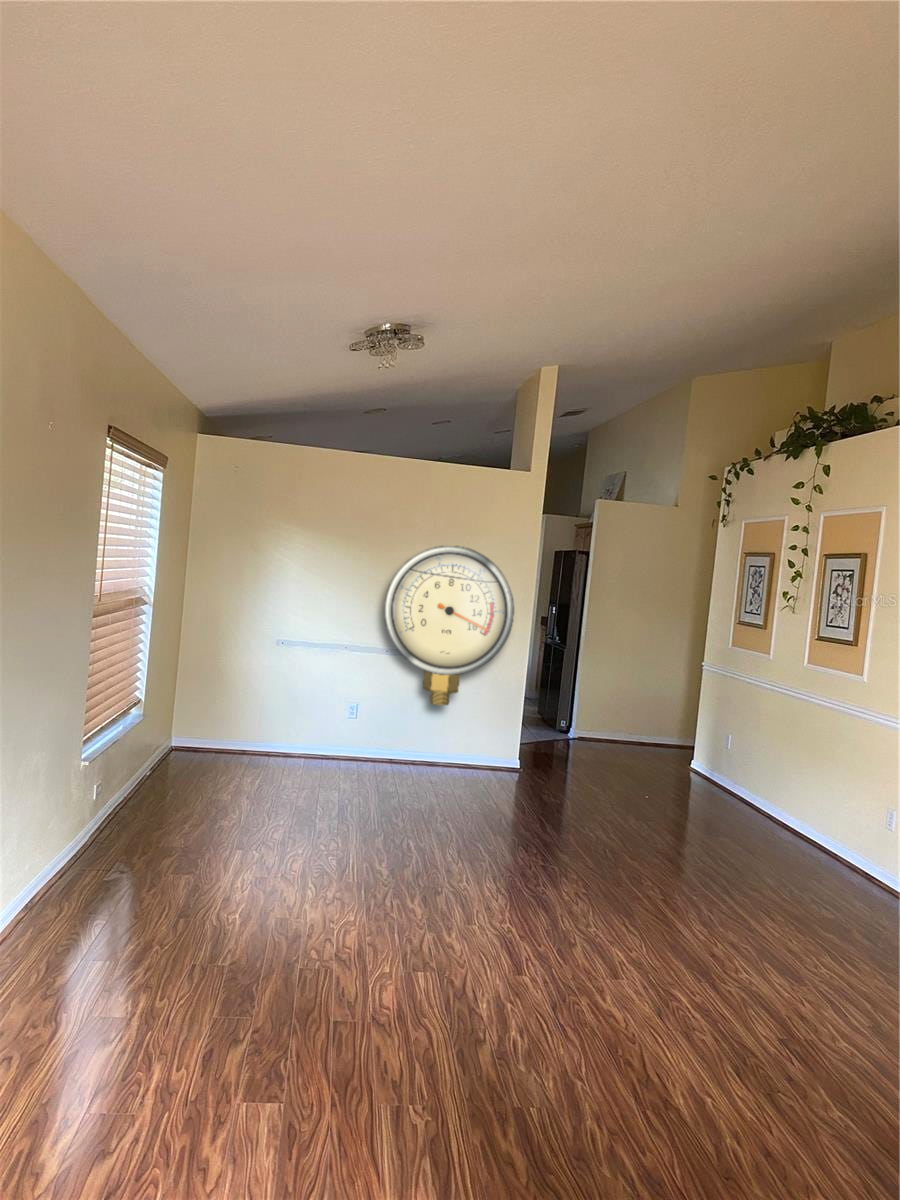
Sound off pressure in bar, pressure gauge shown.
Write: 15.5 bar
